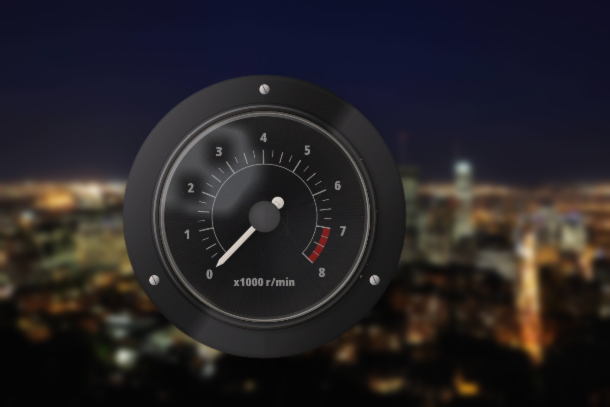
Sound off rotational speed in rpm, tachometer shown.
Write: 0 rpm
